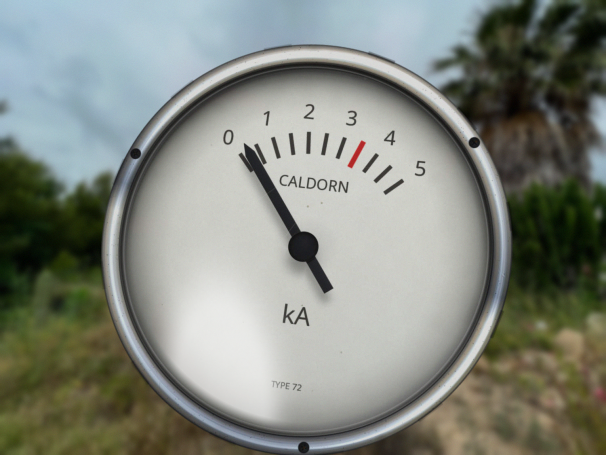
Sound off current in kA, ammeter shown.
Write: 0.25 kA
